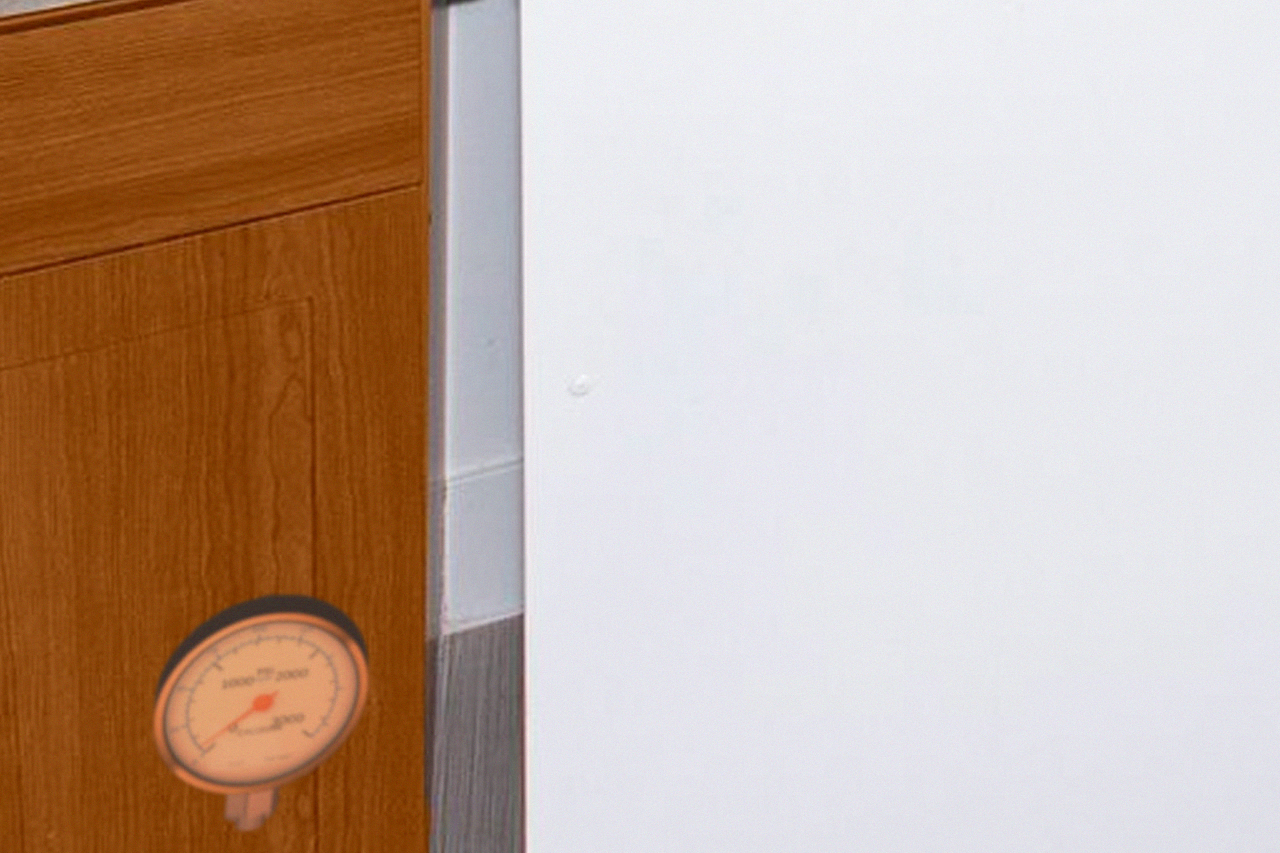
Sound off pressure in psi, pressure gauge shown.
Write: 100 psi
